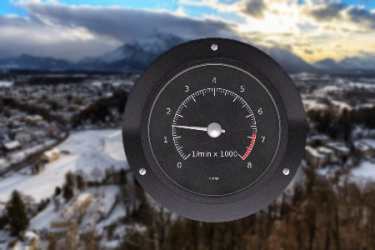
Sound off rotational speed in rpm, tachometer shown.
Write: 1500 rpm
